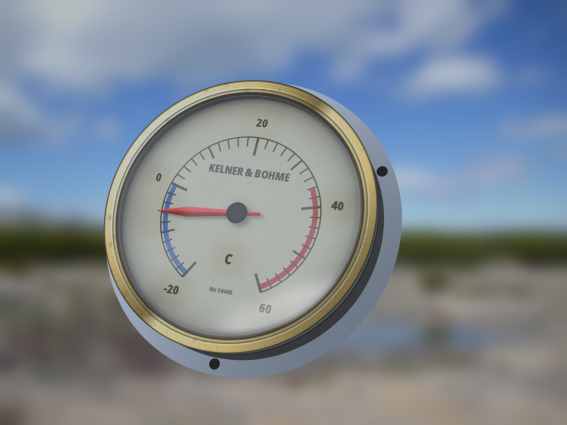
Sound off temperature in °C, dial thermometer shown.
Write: -6 °C
